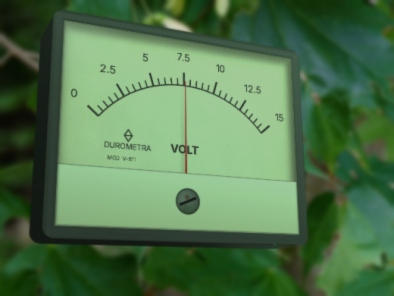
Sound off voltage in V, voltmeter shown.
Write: 7.5 V
